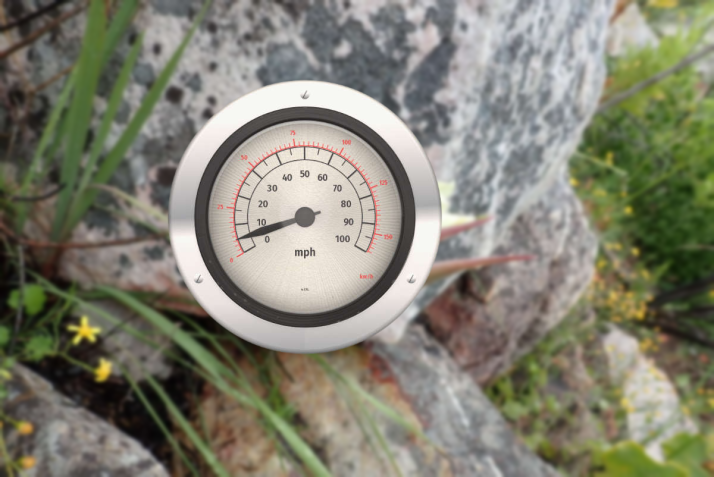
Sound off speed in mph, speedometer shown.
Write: 5 mph
